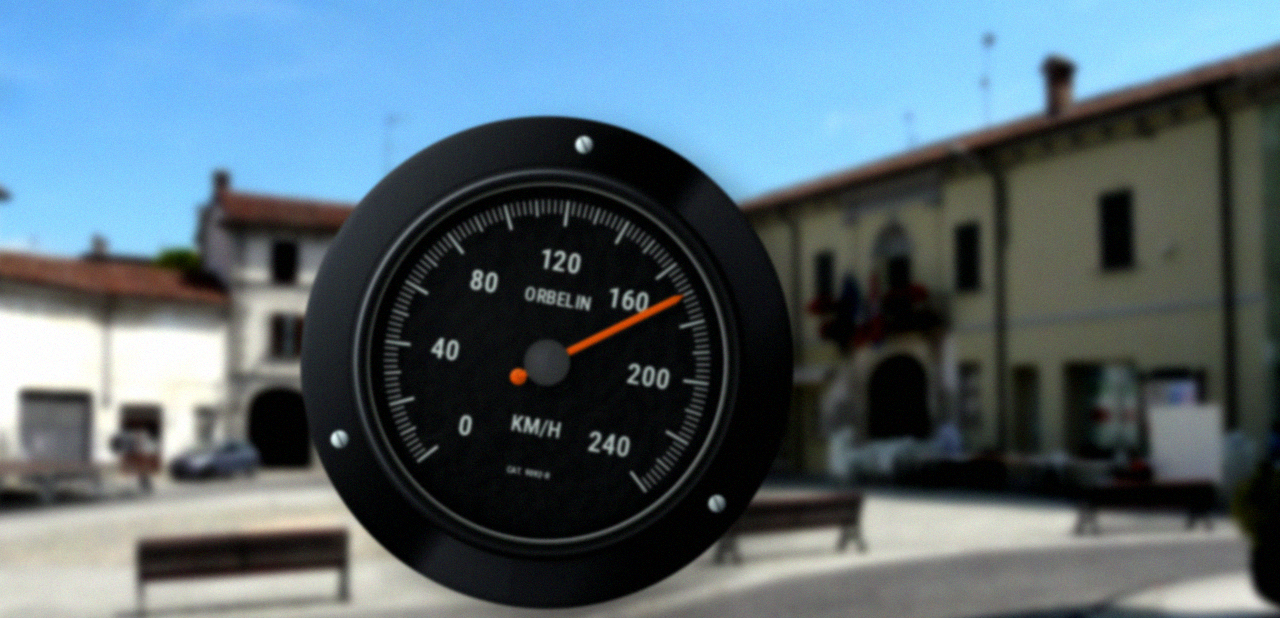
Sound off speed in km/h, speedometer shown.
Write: 170 km/h
